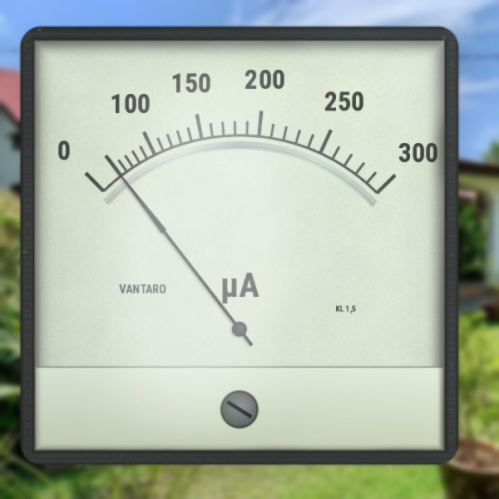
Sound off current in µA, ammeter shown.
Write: 50 µA
